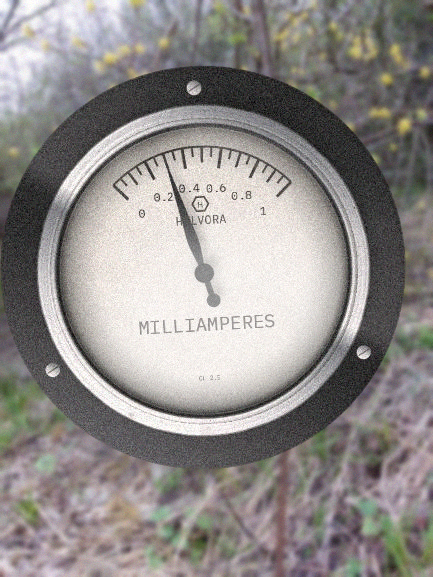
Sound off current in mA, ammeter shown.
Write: 0.3 mA
